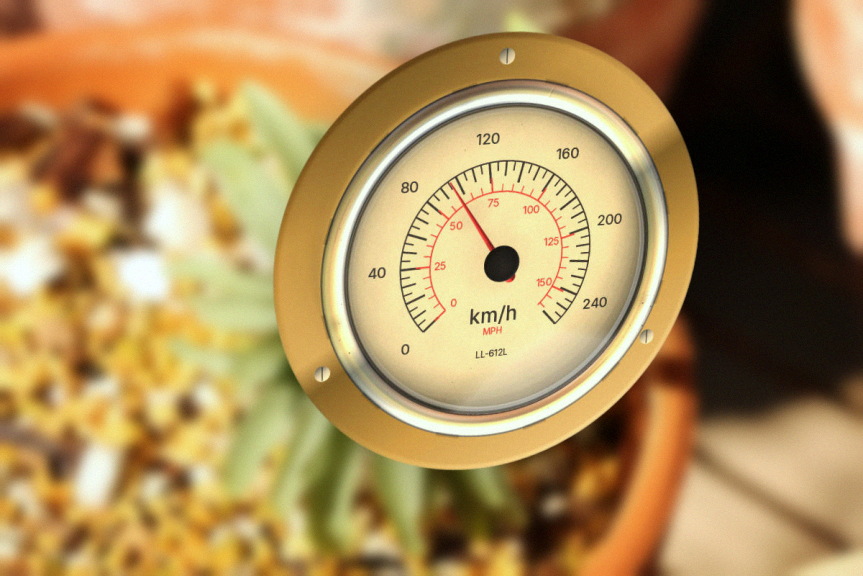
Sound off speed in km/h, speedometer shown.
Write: 95 km/h
